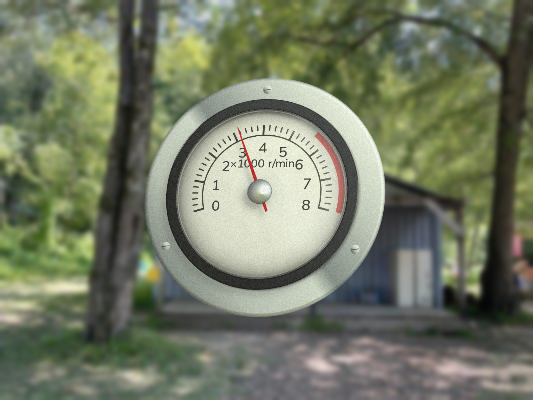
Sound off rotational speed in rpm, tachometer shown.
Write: 3200 rpm
